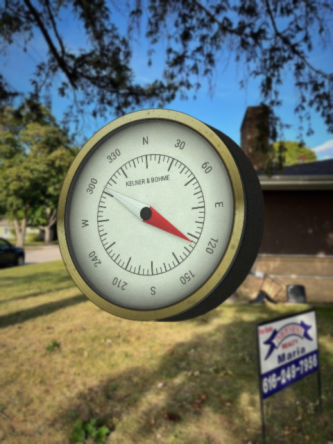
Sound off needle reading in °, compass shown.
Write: 125 °
